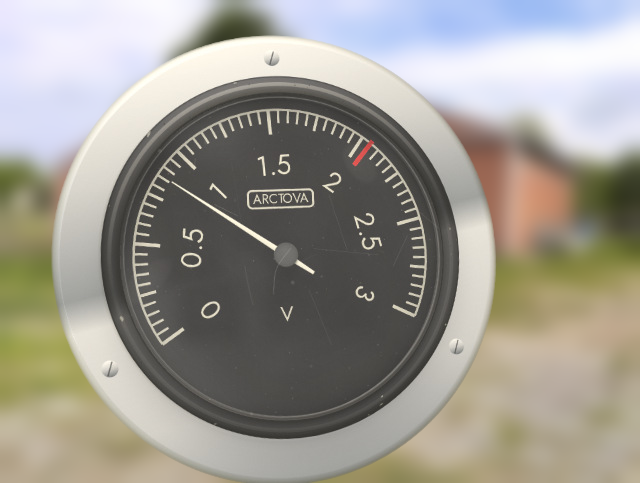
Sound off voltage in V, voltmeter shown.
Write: 0.85 V
